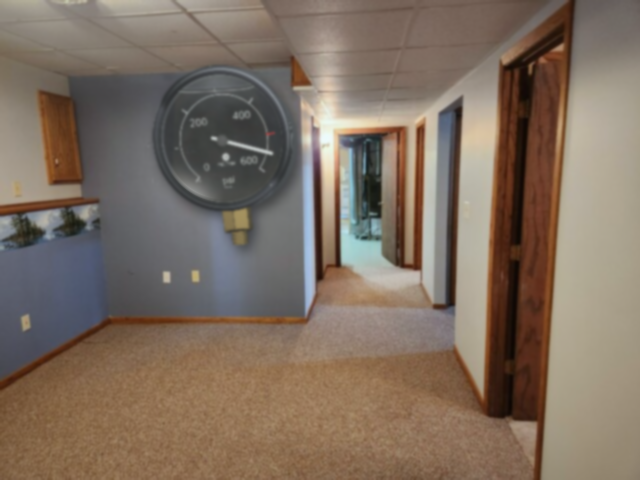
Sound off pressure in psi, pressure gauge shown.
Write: 550 psi
